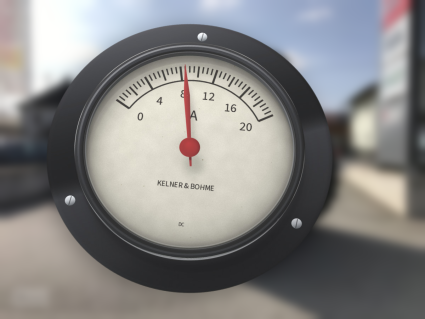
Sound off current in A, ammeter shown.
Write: 8.5 A
